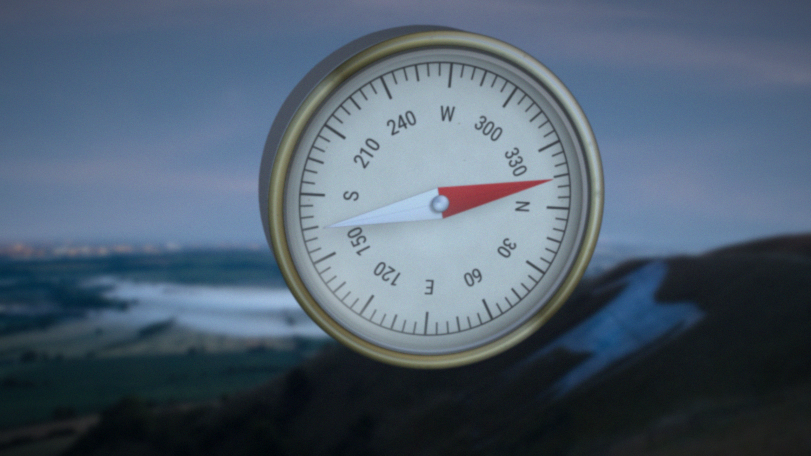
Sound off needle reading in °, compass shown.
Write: 345 °
